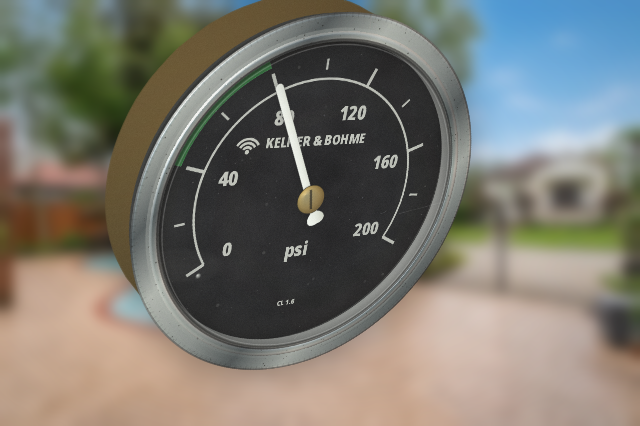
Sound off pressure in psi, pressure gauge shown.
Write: 80 psi
